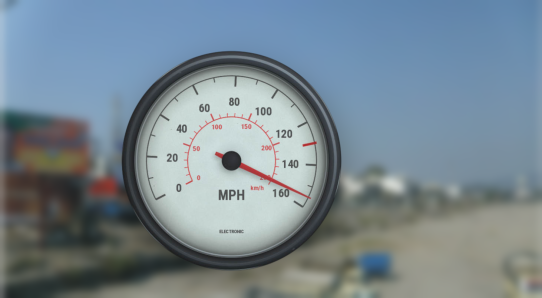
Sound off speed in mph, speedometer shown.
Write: 155 mph
